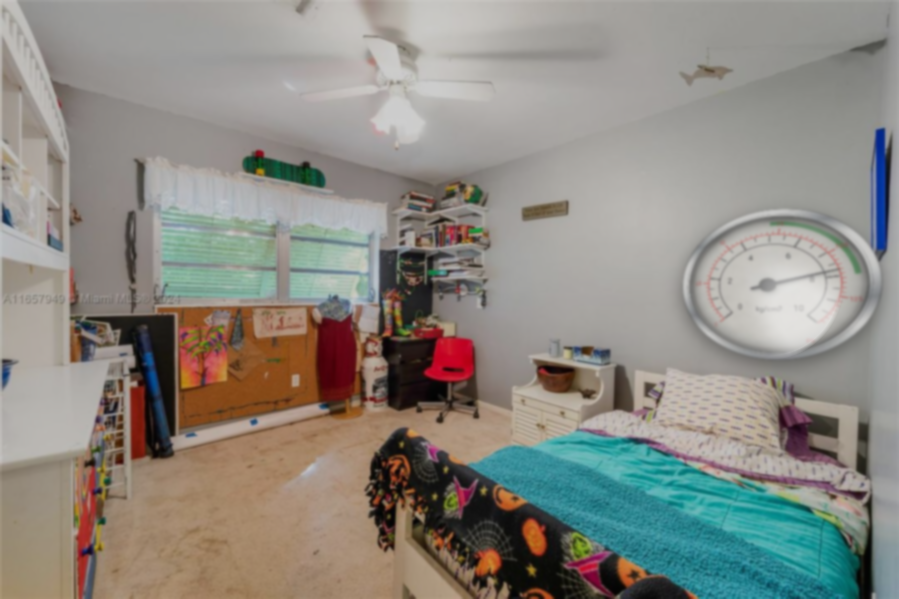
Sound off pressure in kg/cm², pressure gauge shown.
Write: 7.75 kg/cm²
